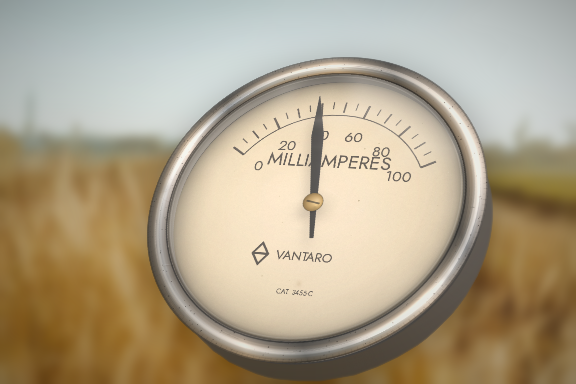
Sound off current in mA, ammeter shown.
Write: 40 mA
